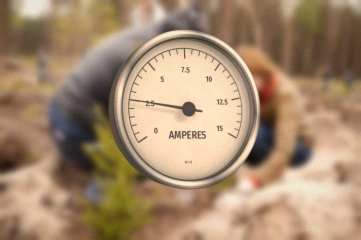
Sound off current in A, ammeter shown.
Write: 2.5 A
